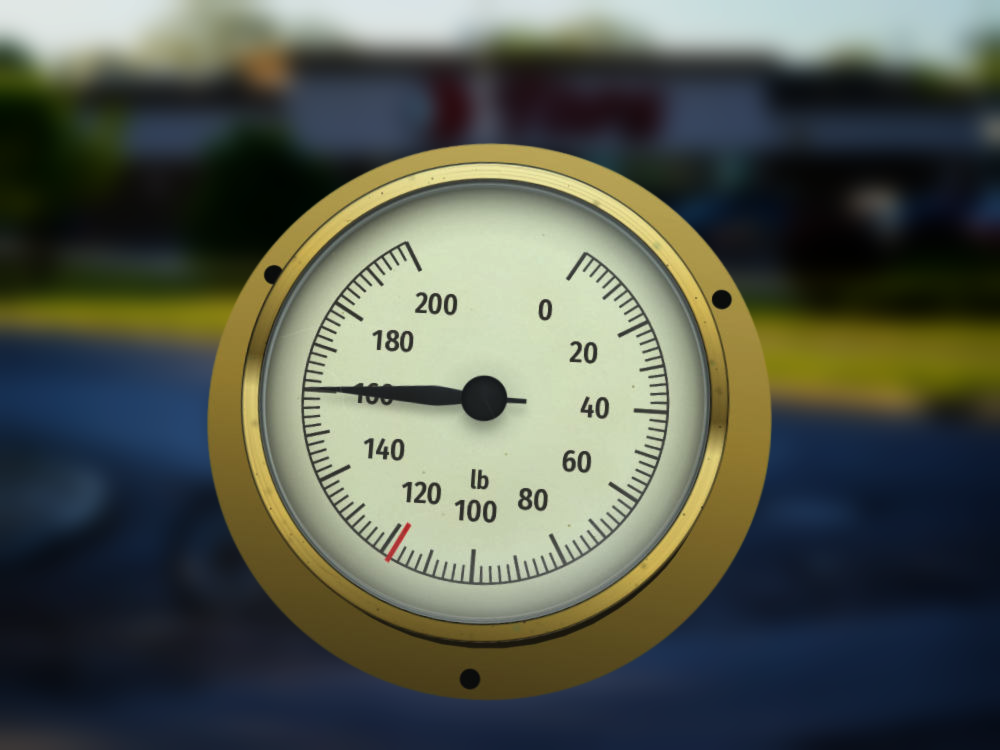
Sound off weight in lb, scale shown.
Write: 160 lb
